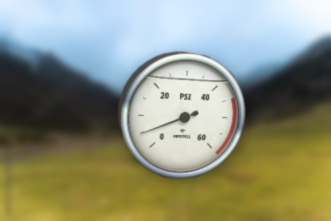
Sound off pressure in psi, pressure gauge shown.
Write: 5 psi
